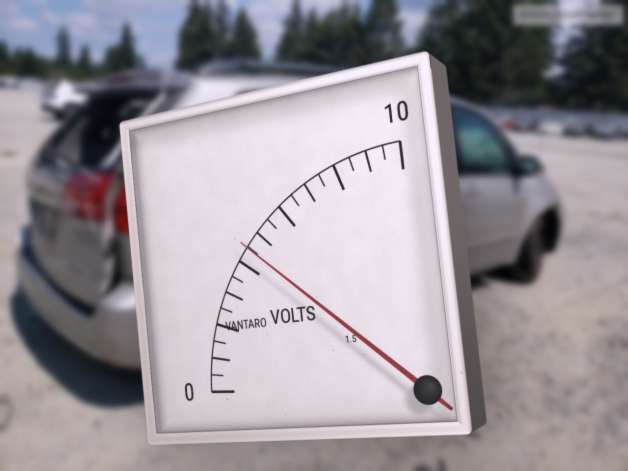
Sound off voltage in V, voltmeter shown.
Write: 4.5 V
